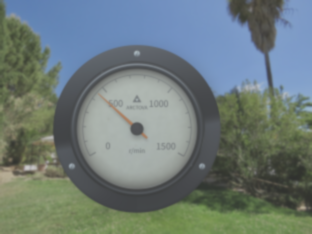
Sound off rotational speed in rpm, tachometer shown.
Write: 450 rpm
